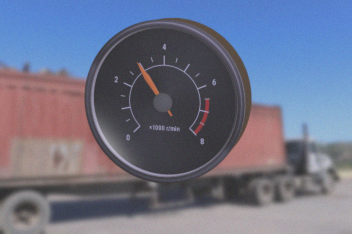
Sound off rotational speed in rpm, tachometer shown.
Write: 3000 rpm
